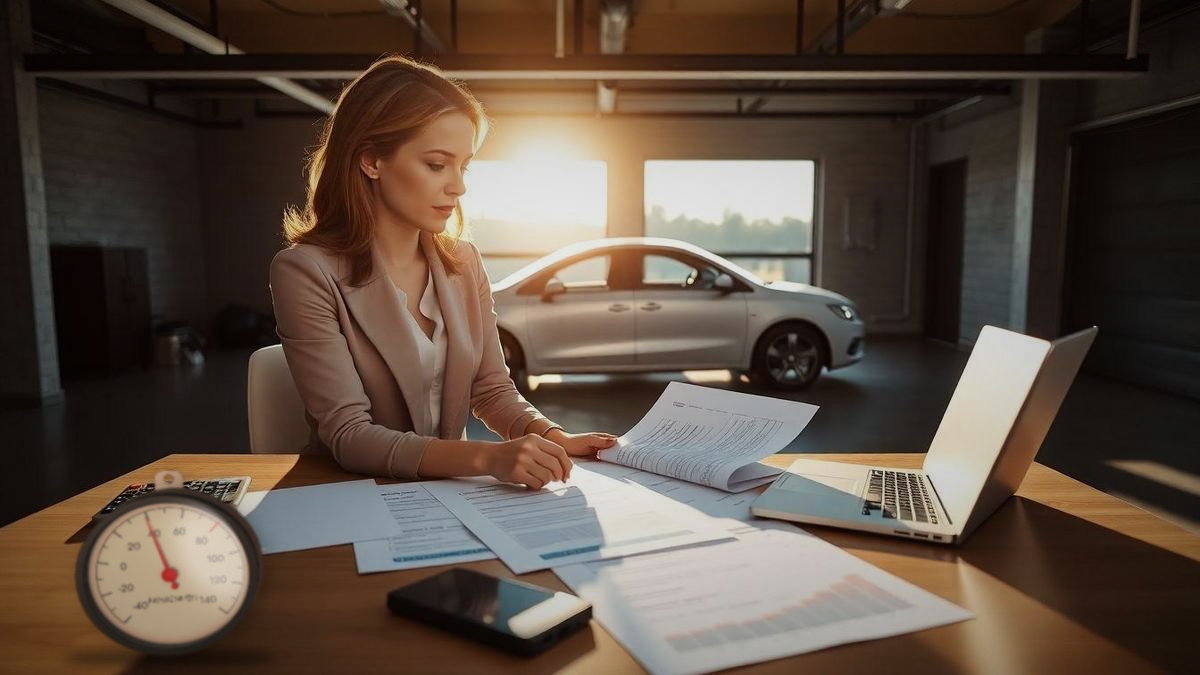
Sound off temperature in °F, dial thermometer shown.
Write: 40 °F
